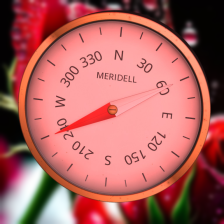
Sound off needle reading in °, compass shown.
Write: 240 °
